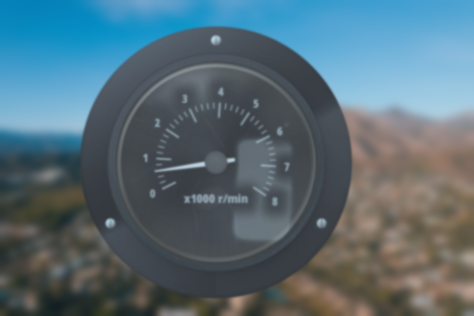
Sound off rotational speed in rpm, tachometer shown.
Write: 600 rpm
